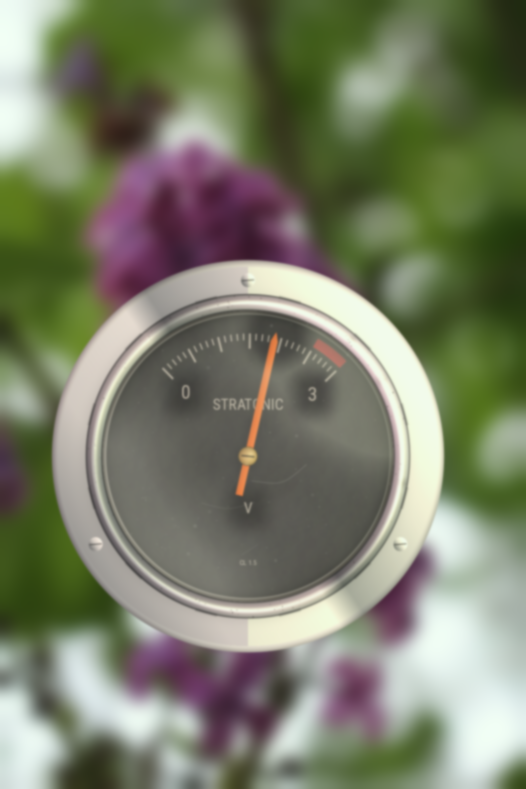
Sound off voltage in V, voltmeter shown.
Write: 1.9 V
